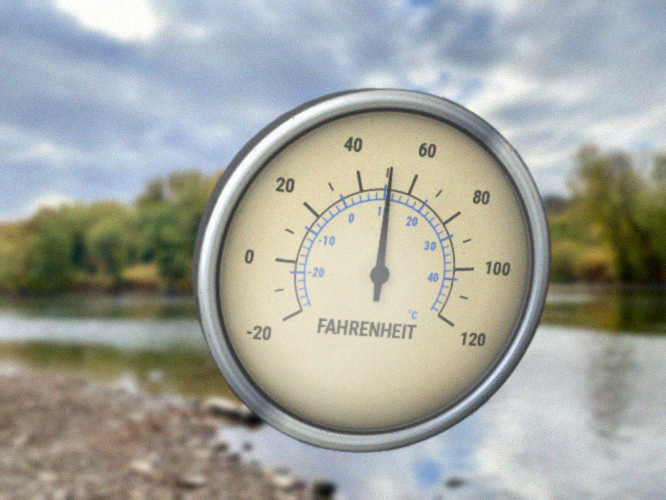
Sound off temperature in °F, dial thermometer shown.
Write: 50 °F
